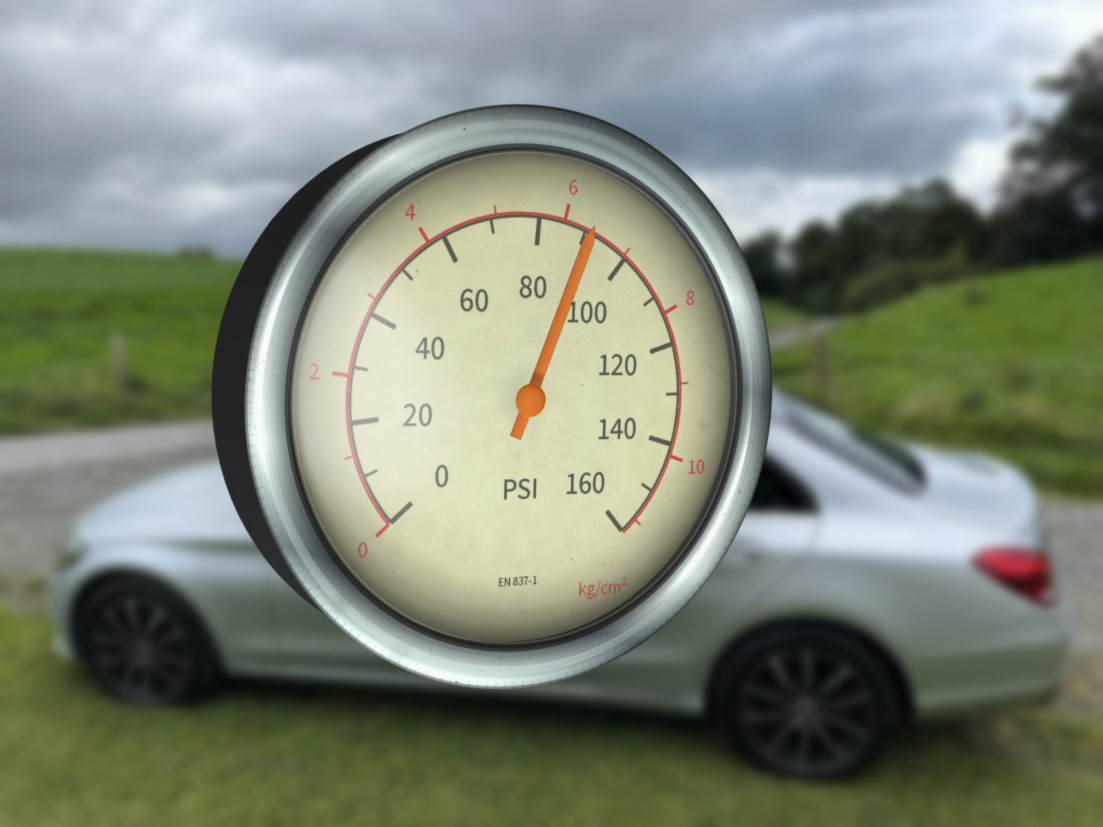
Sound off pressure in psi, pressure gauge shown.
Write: 90 psi
